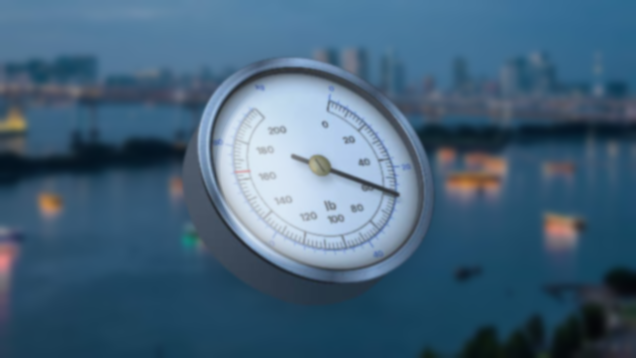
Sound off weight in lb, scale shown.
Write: 60 lb
